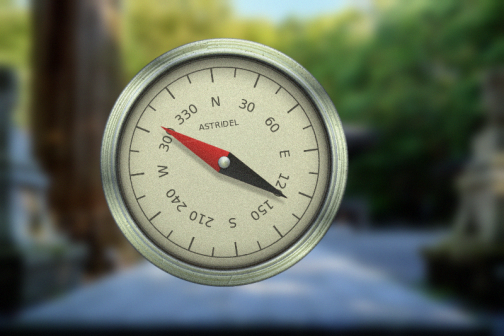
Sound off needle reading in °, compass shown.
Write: 307.5 °
